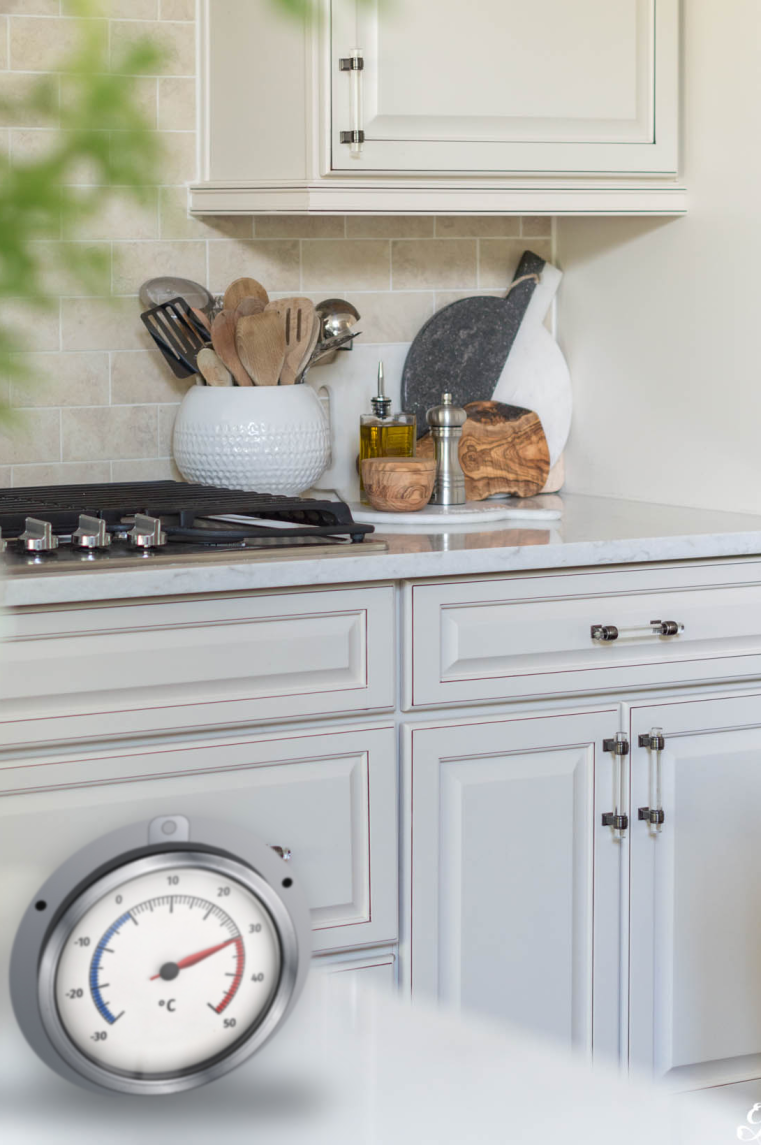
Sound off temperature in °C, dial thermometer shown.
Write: 30 °C
